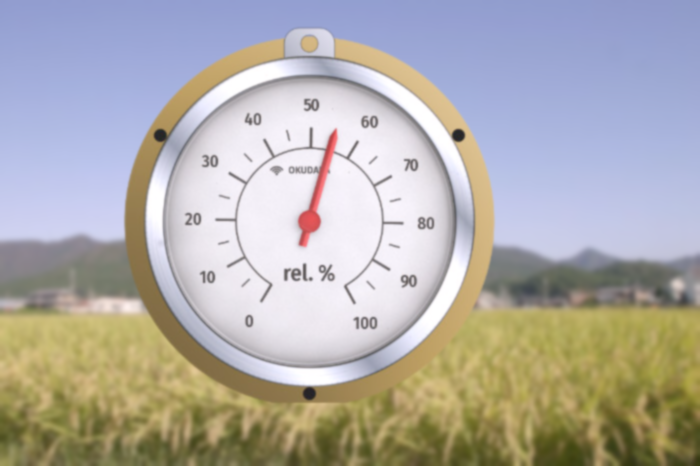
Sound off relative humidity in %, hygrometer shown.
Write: 55 %
